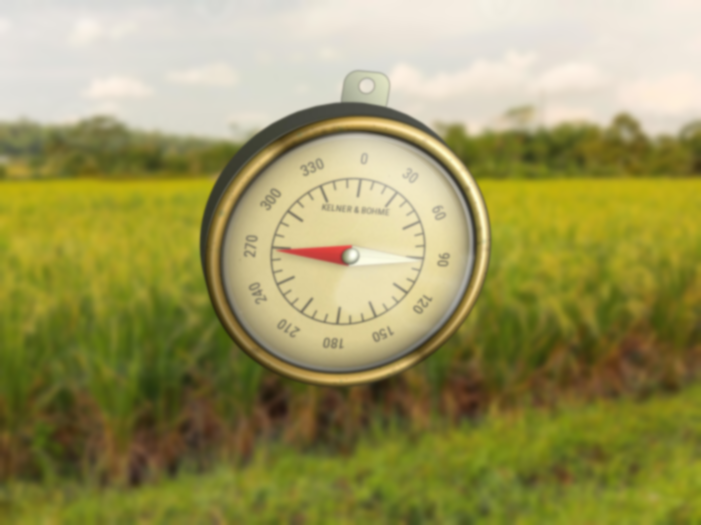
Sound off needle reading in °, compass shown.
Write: 270 °
